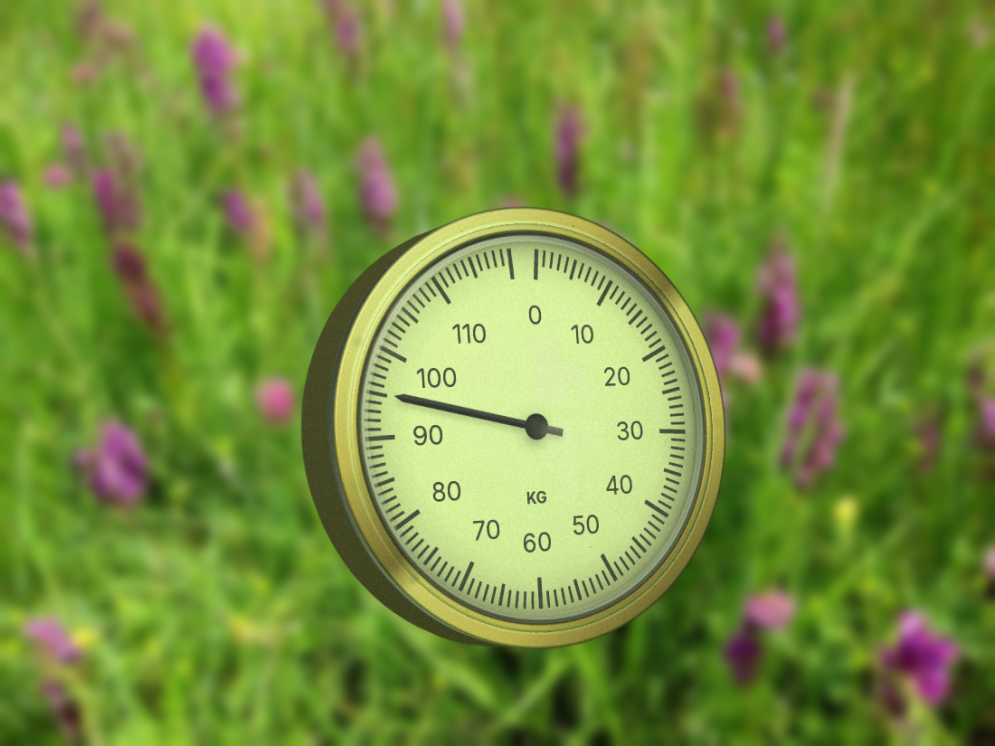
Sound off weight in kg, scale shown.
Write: 95 kg
